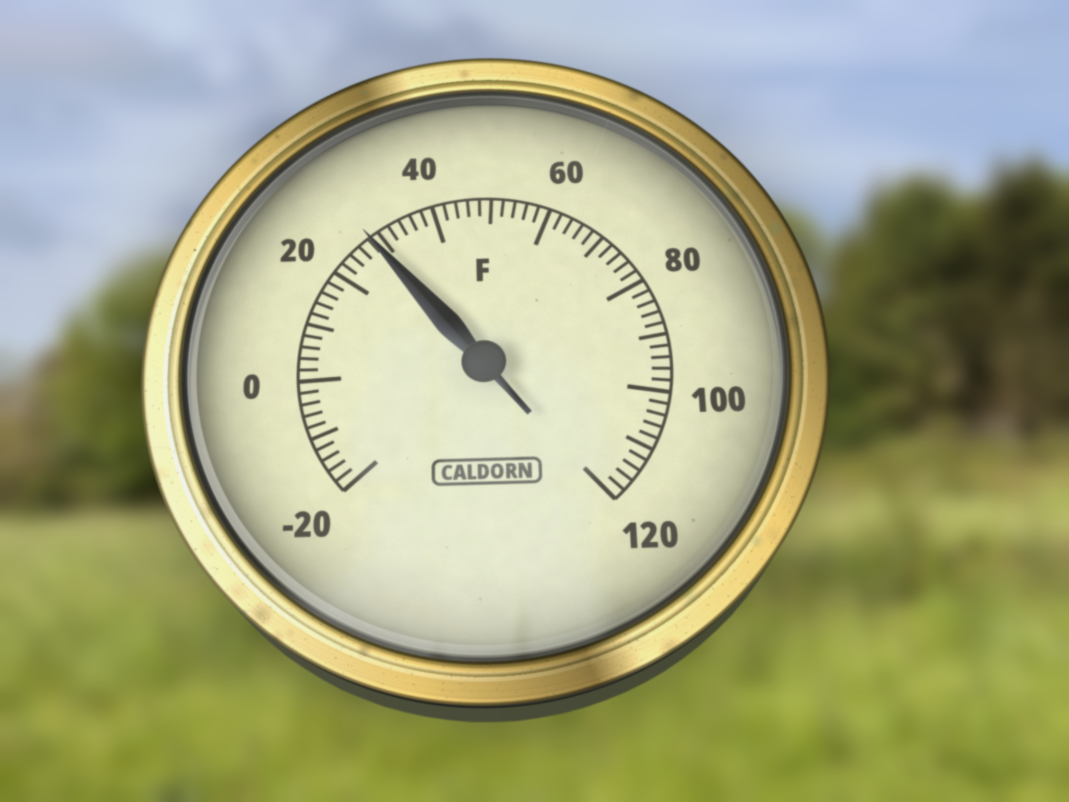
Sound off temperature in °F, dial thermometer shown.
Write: 28 °F
